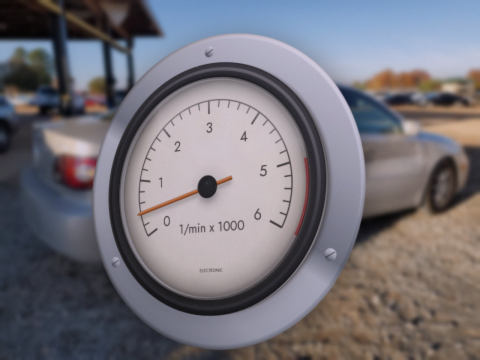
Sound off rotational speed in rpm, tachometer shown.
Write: 400 rpm
